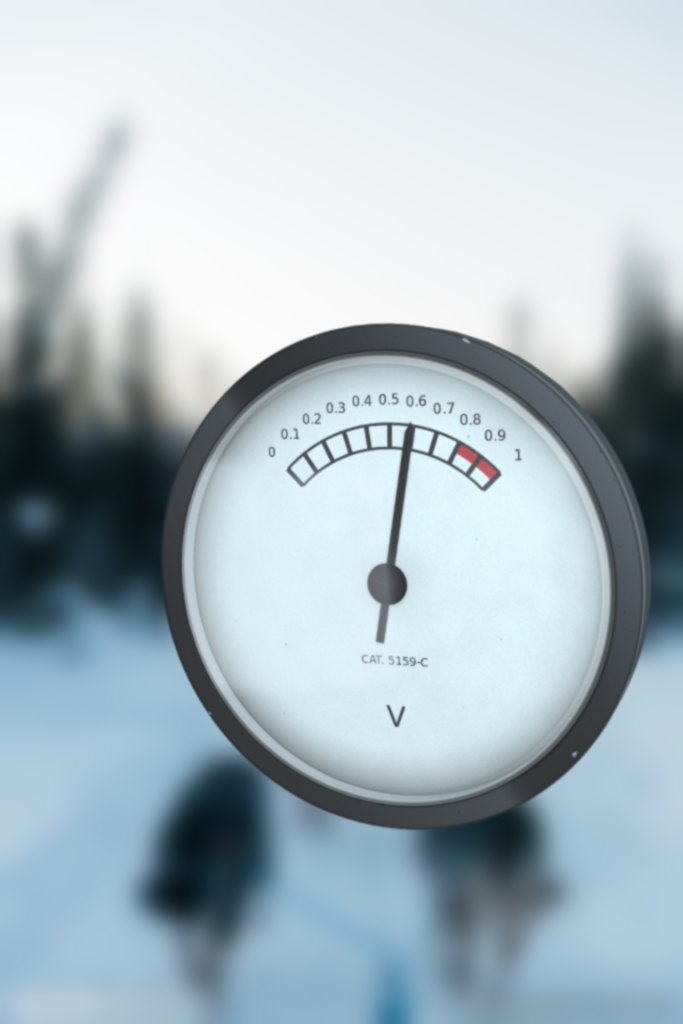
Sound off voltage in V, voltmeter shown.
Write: 0.6 V
